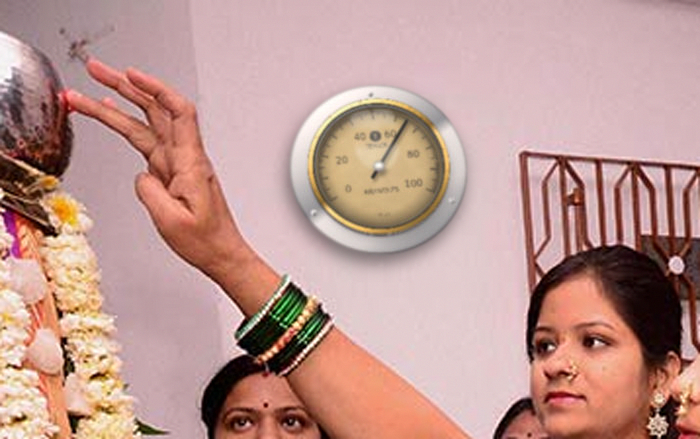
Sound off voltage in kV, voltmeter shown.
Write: 65 kV
